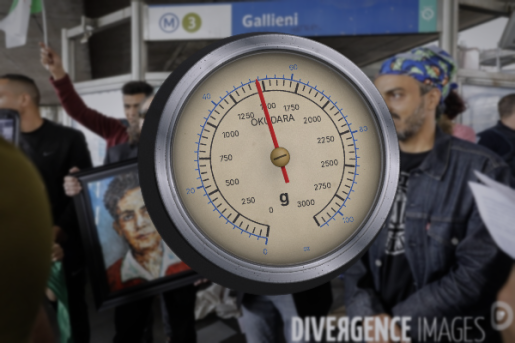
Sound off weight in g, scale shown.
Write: 1450 g
